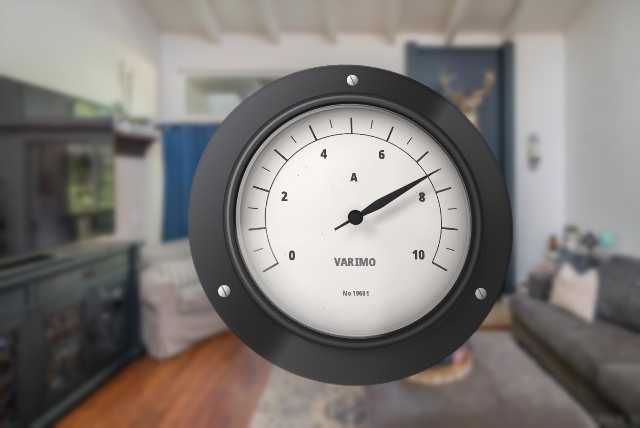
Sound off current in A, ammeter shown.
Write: 7.5 A
